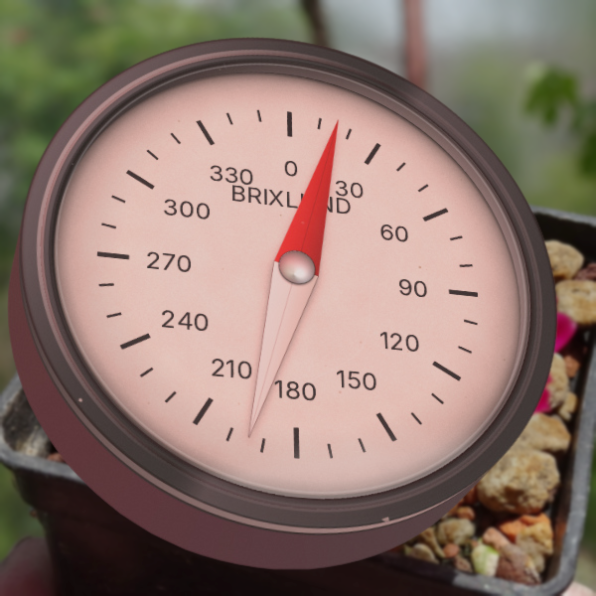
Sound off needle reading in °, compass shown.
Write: 15 °
